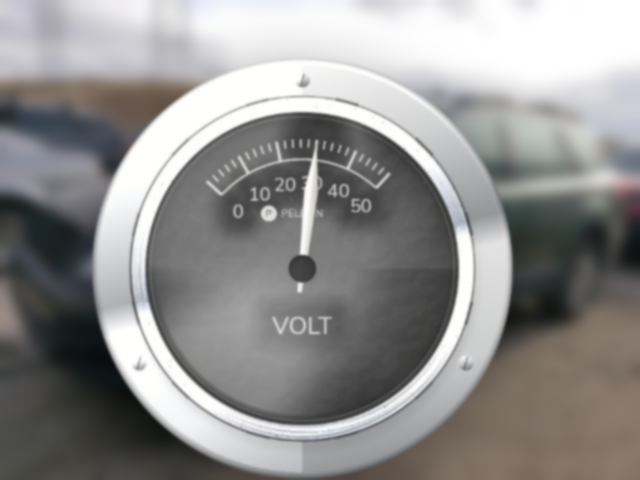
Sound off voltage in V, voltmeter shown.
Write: 30 V
